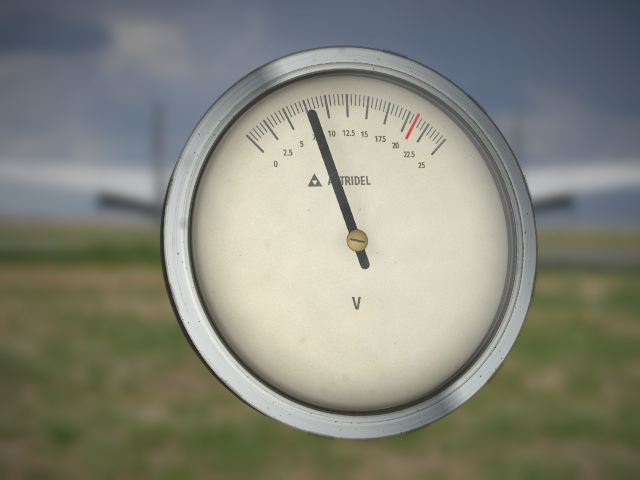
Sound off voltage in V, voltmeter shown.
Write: 7.5 V
